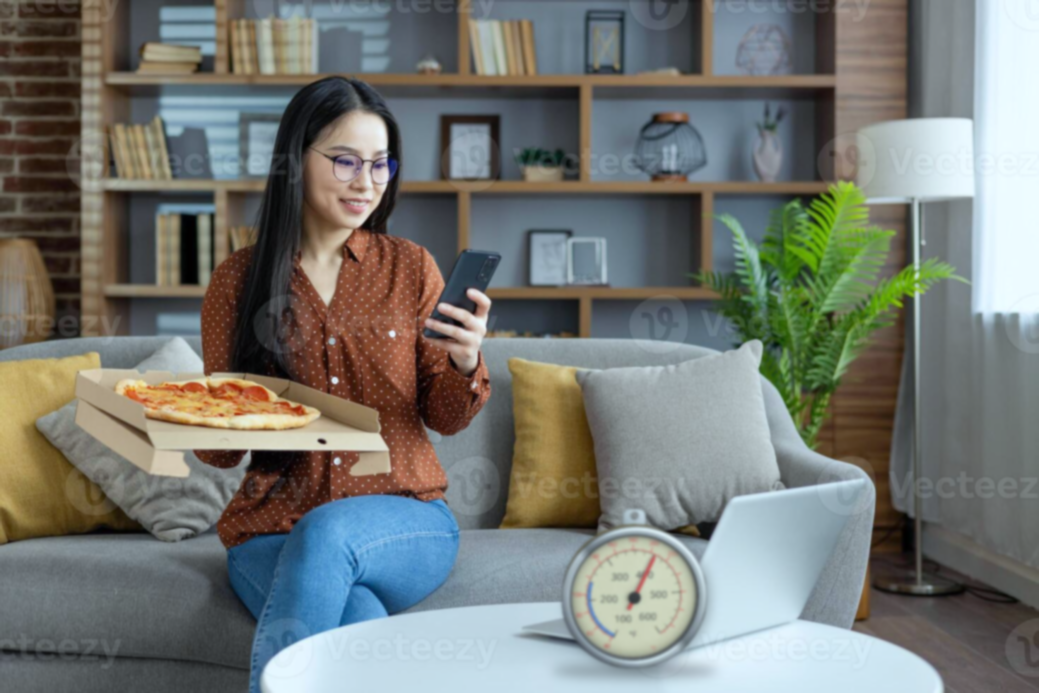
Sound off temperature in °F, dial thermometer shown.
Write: 400 °F
